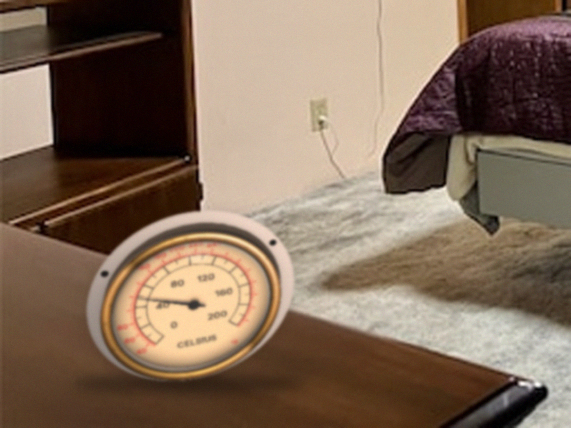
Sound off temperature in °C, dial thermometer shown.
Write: 50 °C
